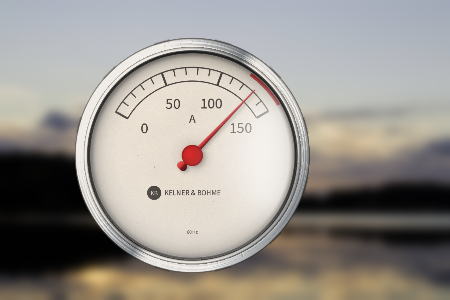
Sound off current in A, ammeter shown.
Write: 130 A
